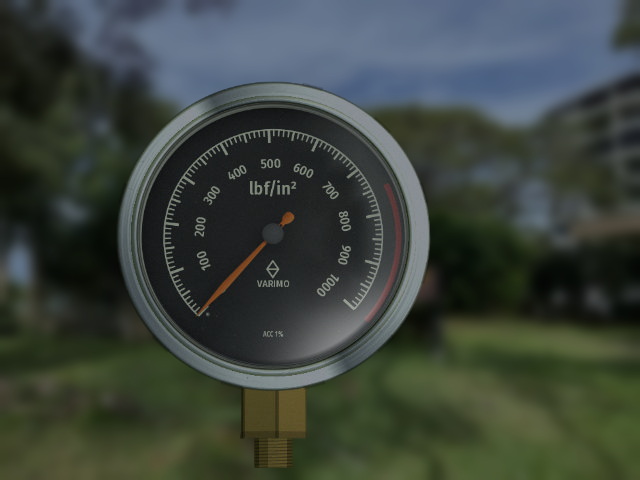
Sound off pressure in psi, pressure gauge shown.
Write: 0 psi
